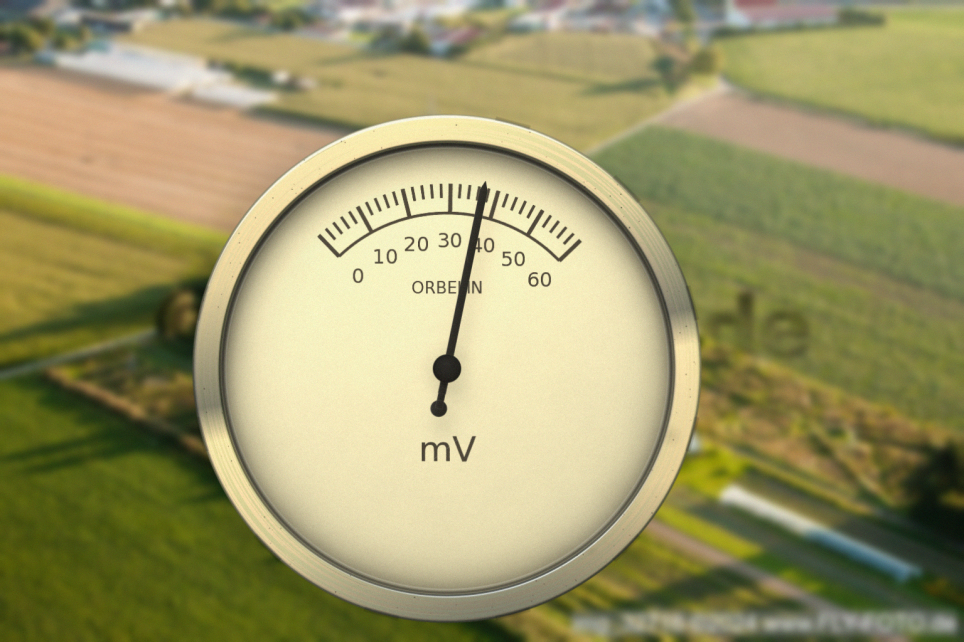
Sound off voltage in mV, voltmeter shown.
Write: 37 mV
